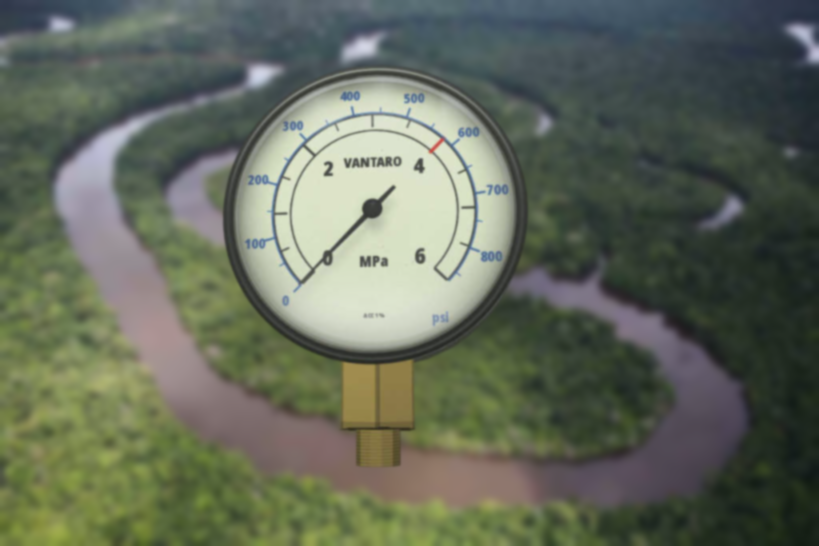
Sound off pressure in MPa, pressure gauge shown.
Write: 0 MPa
